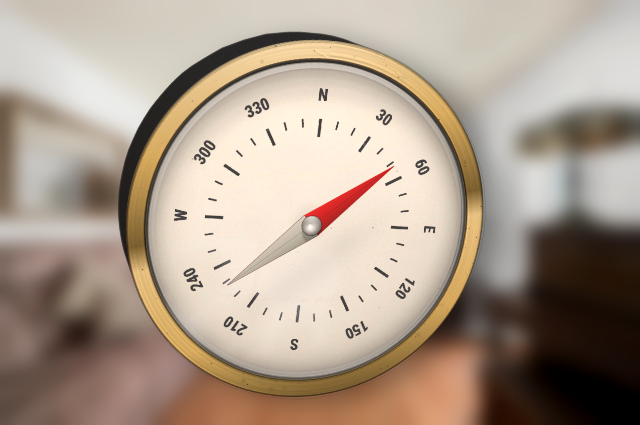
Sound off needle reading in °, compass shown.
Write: 50 °
